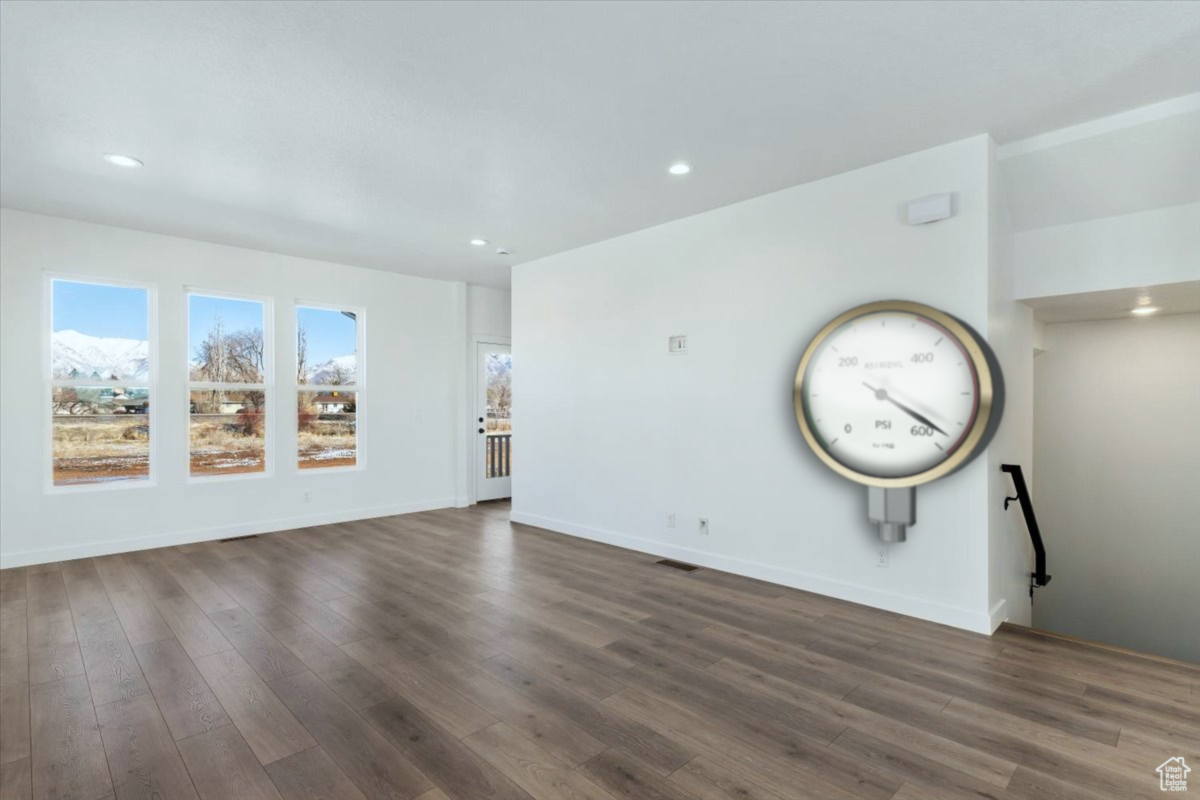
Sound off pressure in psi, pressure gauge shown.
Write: 575 psi
